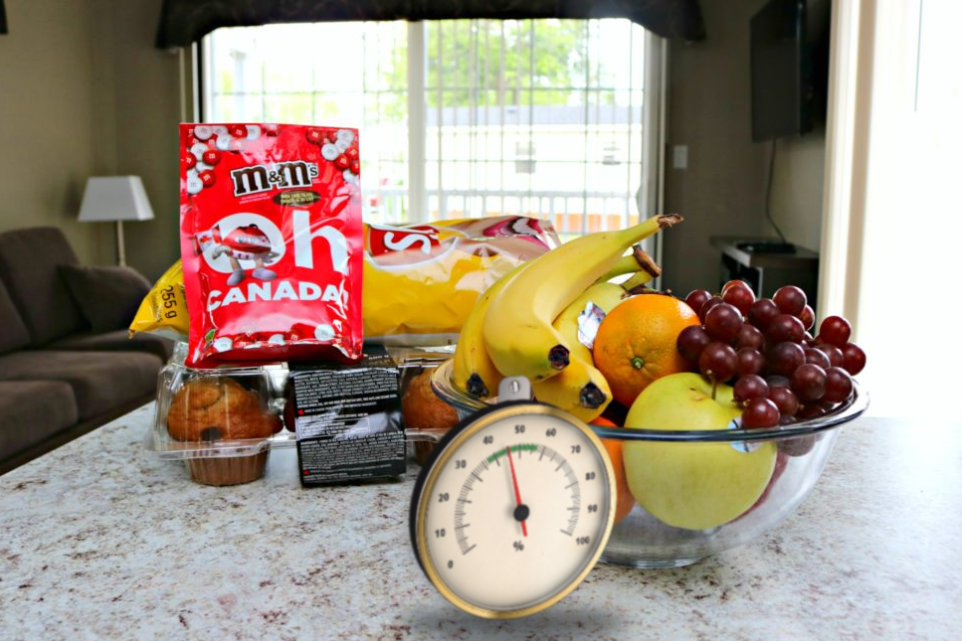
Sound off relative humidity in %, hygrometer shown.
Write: 45 %
